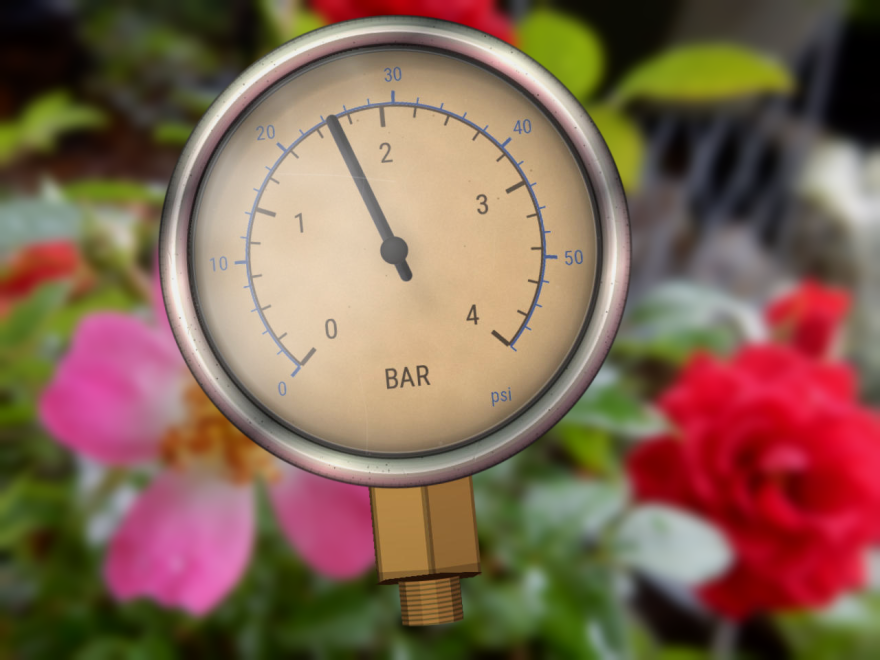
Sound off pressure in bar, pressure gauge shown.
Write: 1.7 bar
